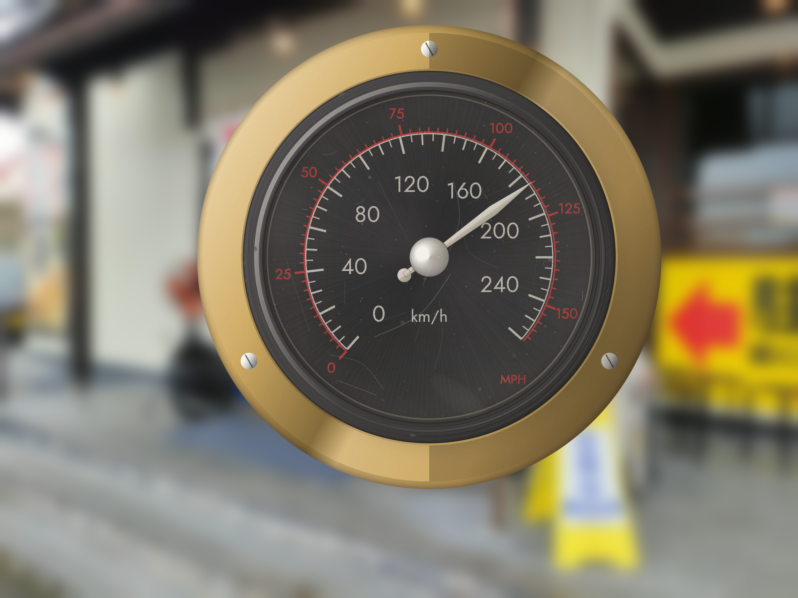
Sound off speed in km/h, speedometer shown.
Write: 185 km/h
